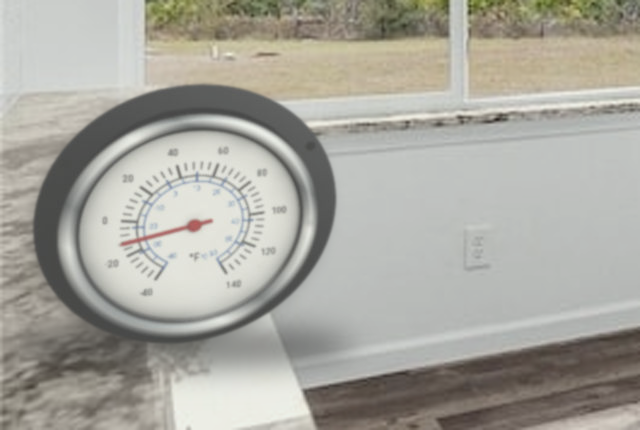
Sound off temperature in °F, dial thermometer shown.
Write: -12 °F
